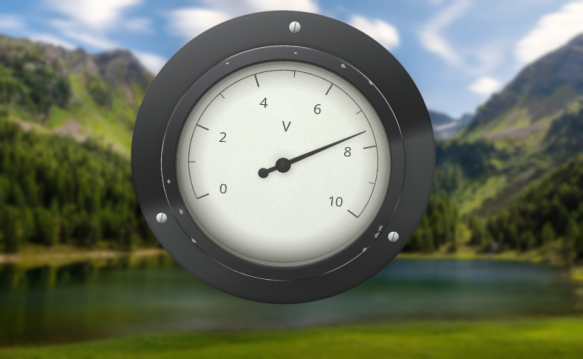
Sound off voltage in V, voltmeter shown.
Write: 7.5 V
